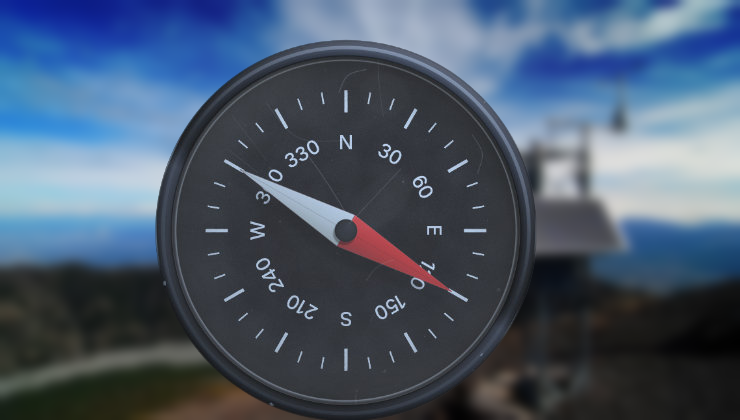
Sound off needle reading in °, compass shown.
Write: 120 °
